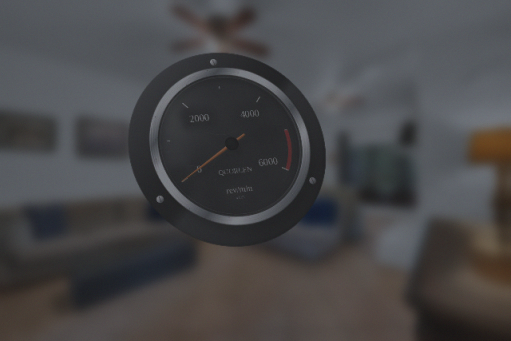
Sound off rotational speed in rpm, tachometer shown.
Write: 0 rpm
